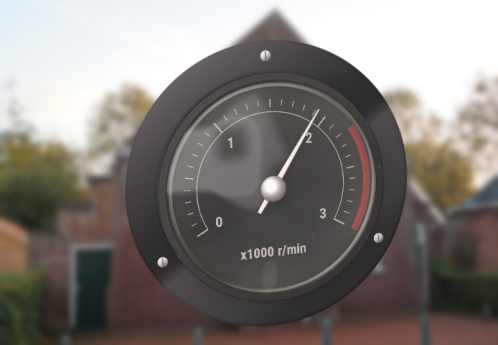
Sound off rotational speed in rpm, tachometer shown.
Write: 1900 rpm
